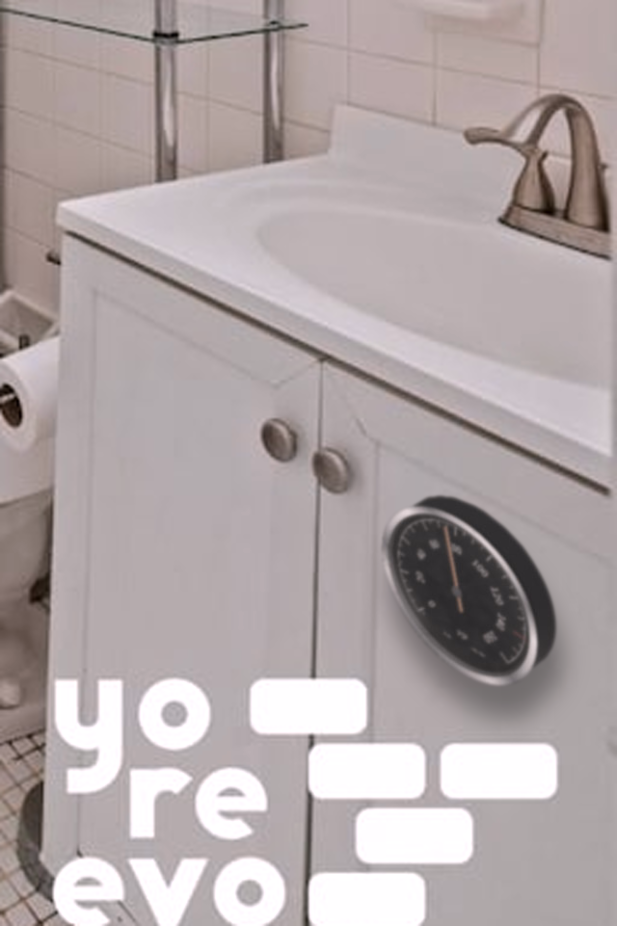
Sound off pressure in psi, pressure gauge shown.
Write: 75 psi
